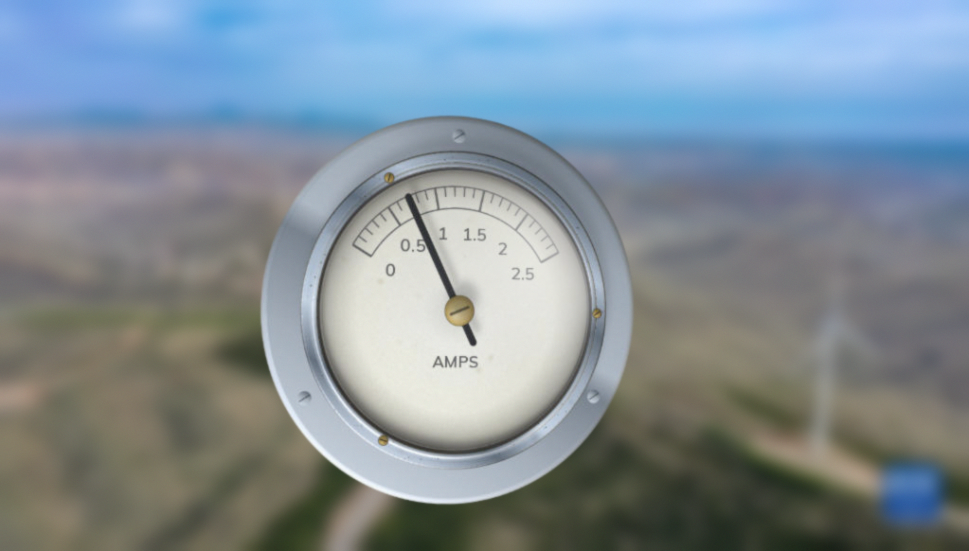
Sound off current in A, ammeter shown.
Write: 0.7 A
